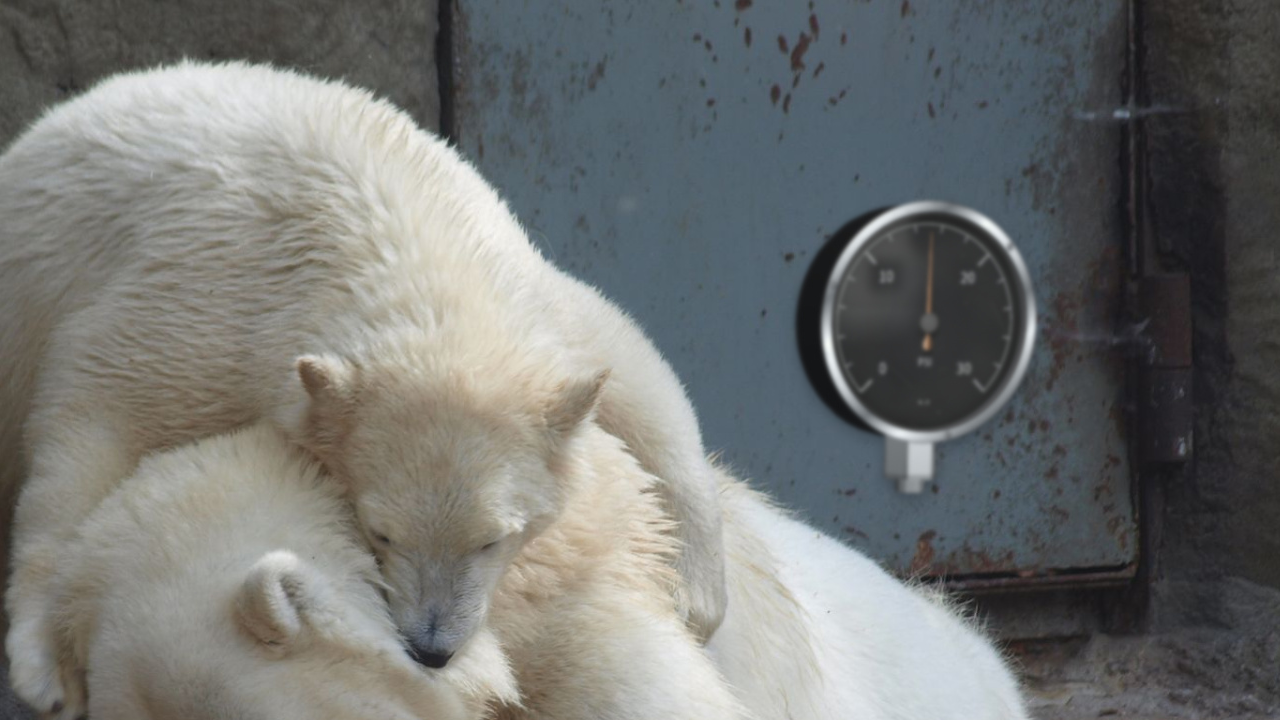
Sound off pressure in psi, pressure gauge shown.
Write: 15 psi
